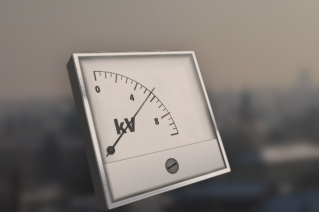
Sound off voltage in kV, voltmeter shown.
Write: 5.5 kV
